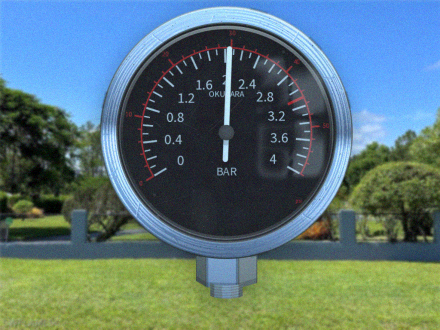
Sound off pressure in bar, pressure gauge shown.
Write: 2.05 bar
